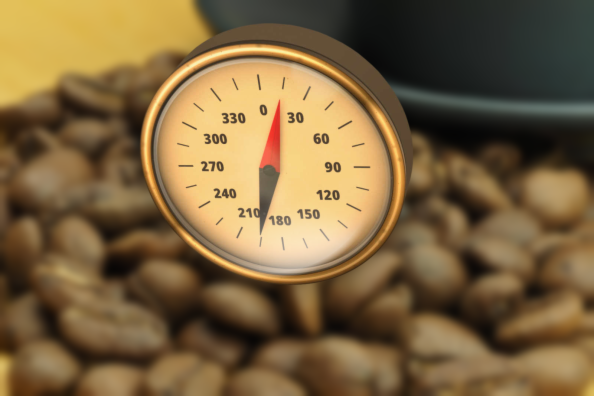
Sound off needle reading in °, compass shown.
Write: 15 °
